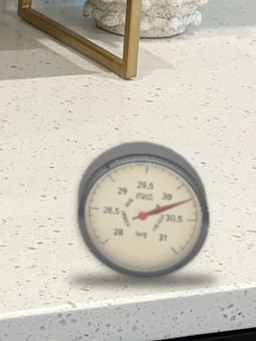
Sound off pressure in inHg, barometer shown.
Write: 30.2 inHg
